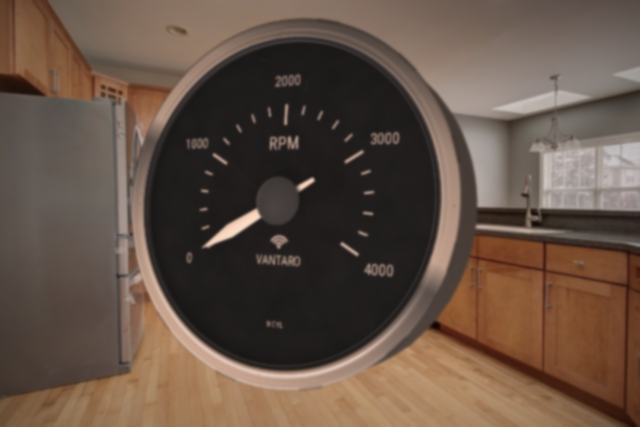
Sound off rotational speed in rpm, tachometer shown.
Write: 0 rpm
